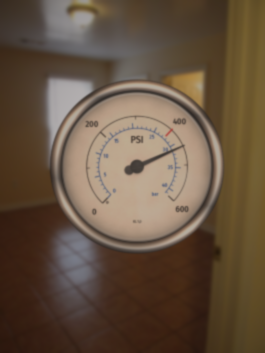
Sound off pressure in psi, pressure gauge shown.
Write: 450 psi
